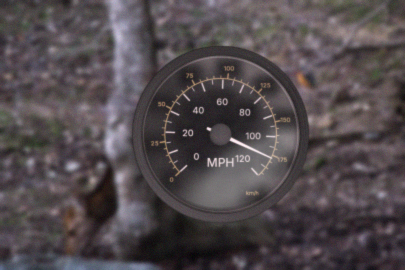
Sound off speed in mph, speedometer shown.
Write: 110 mph
